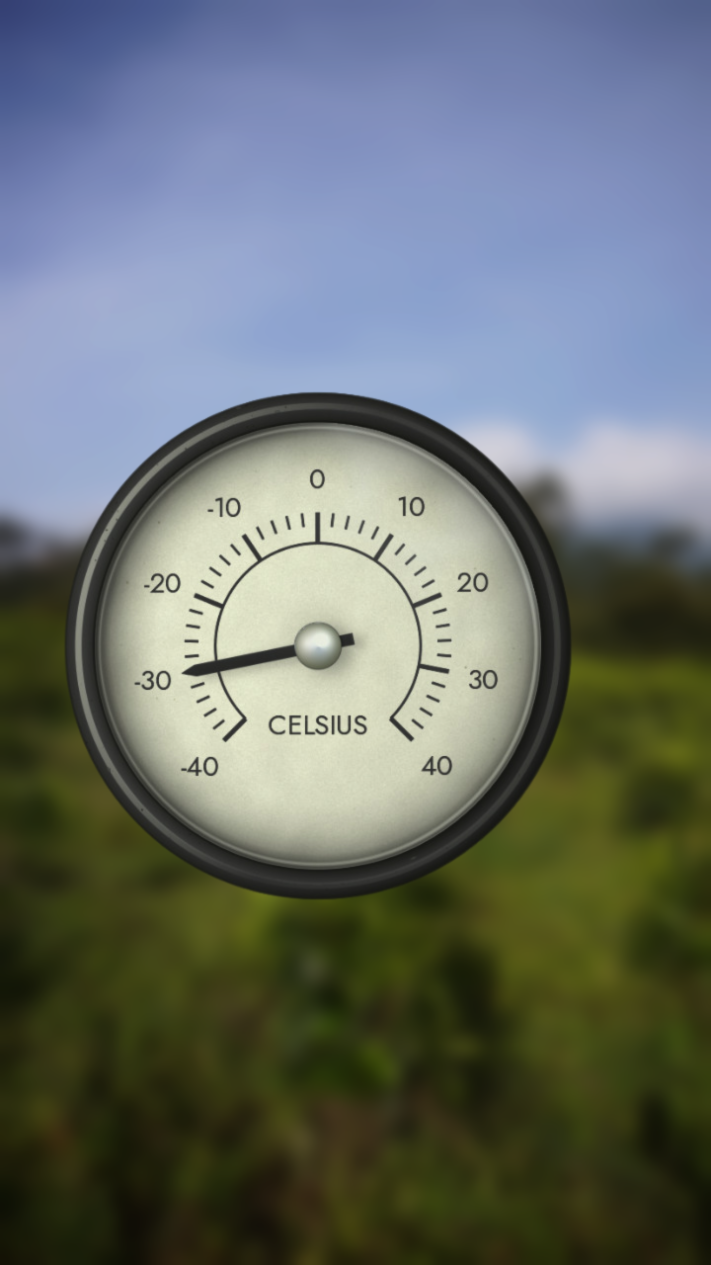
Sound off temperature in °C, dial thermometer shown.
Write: -30 °C
